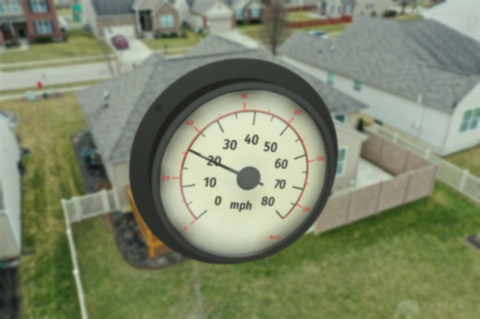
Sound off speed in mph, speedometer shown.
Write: 20 mph
